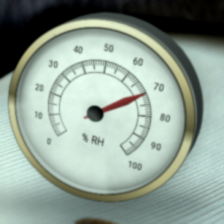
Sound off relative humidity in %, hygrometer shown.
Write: 70 %
